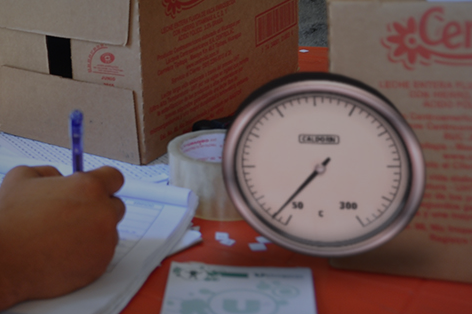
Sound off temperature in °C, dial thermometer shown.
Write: 60 °C
